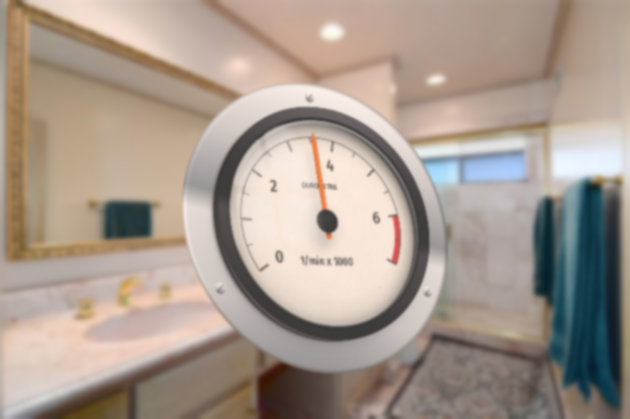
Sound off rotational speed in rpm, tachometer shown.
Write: 3500 rpm
